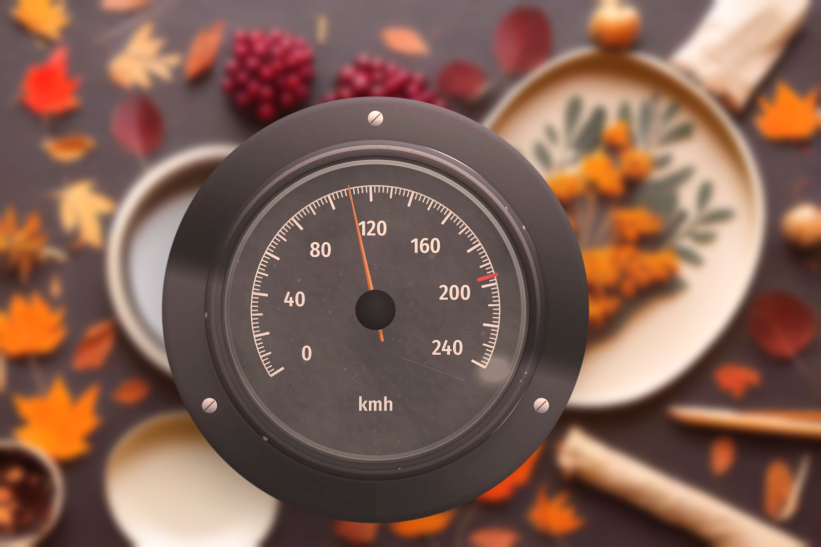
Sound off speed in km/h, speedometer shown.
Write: 110 km/h
